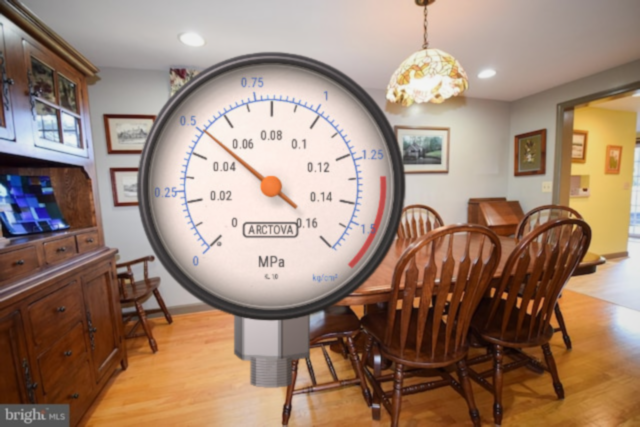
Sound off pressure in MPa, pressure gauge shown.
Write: 0.05 MPa
